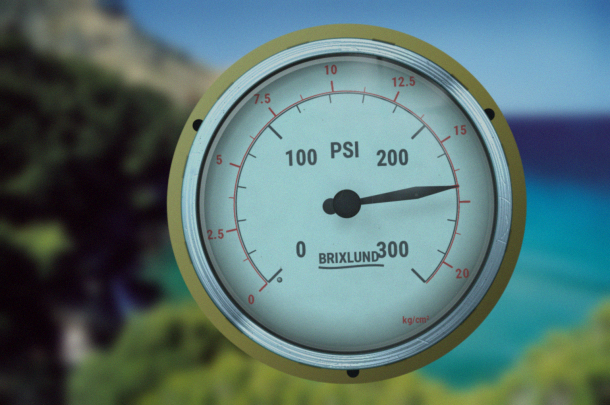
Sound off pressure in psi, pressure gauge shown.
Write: 240 psi
